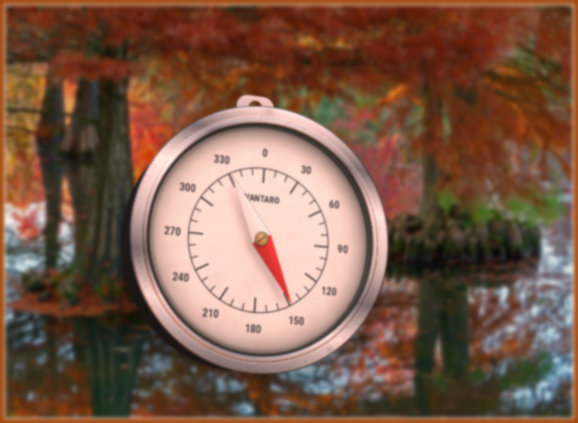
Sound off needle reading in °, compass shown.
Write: 150 °
